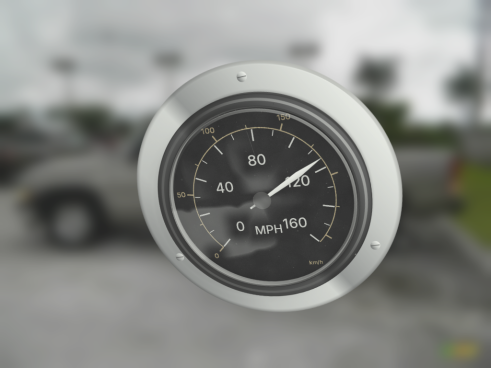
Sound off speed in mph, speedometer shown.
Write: 115 mph
